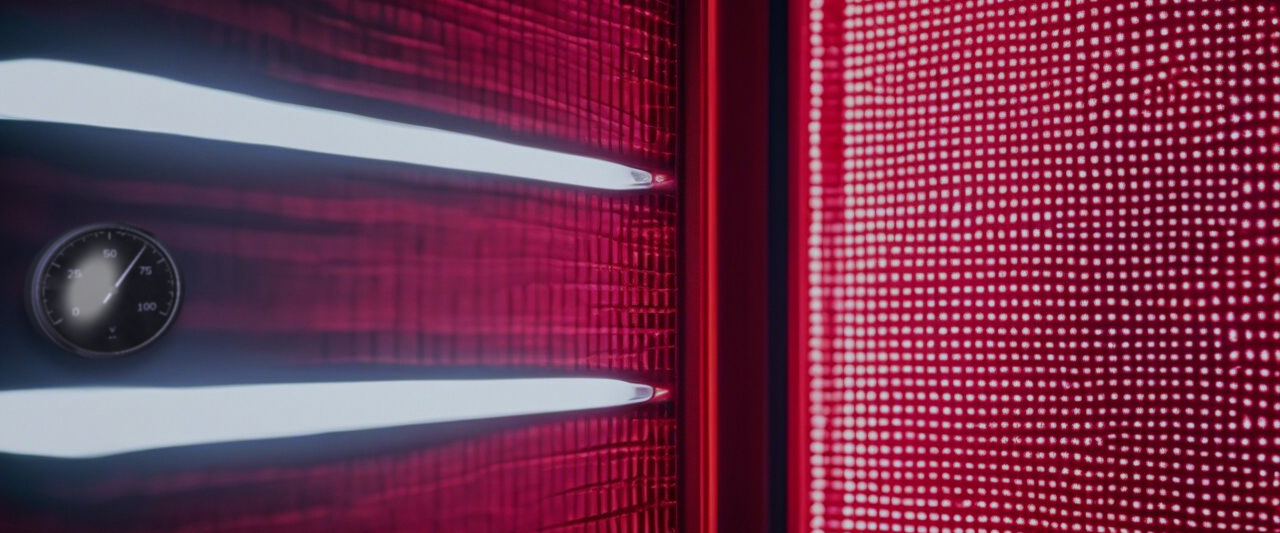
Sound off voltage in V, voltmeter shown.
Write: 65 V
